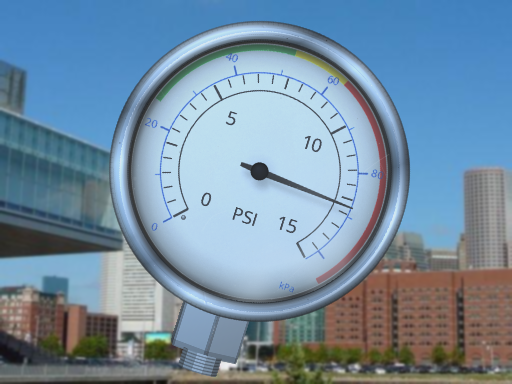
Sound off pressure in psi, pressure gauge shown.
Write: 12.75 psi
